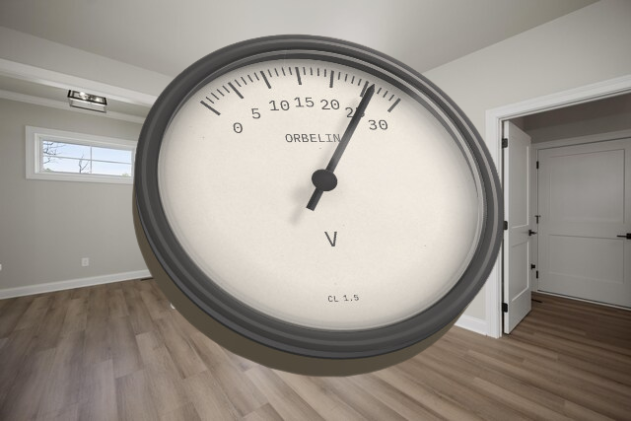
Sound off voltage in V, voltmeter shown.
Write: 26 V
